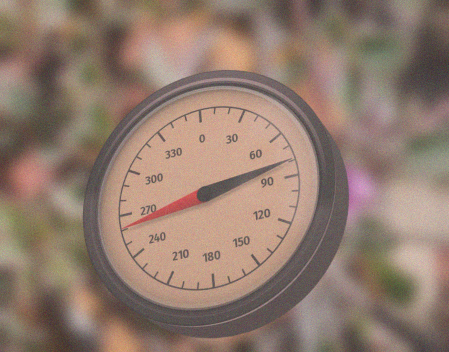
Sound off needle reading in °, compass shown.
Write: 260 °
